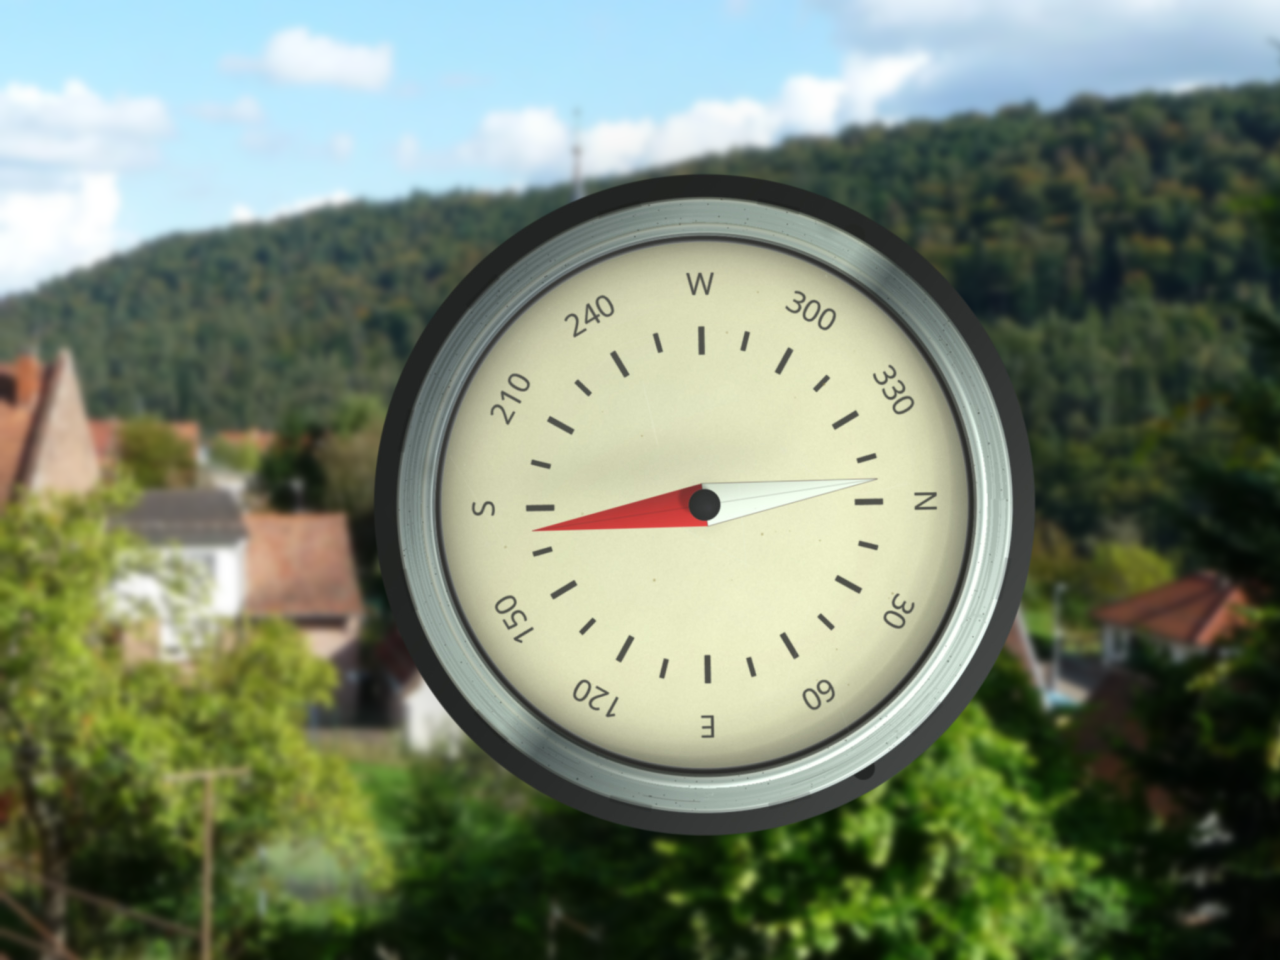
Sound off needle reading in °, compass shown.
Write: 172.5 °
